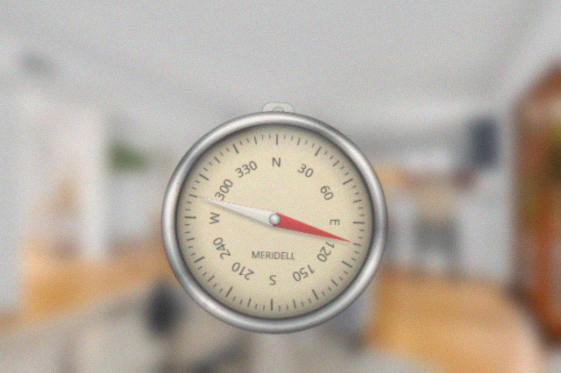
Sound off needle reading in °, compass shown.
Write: 105 °
